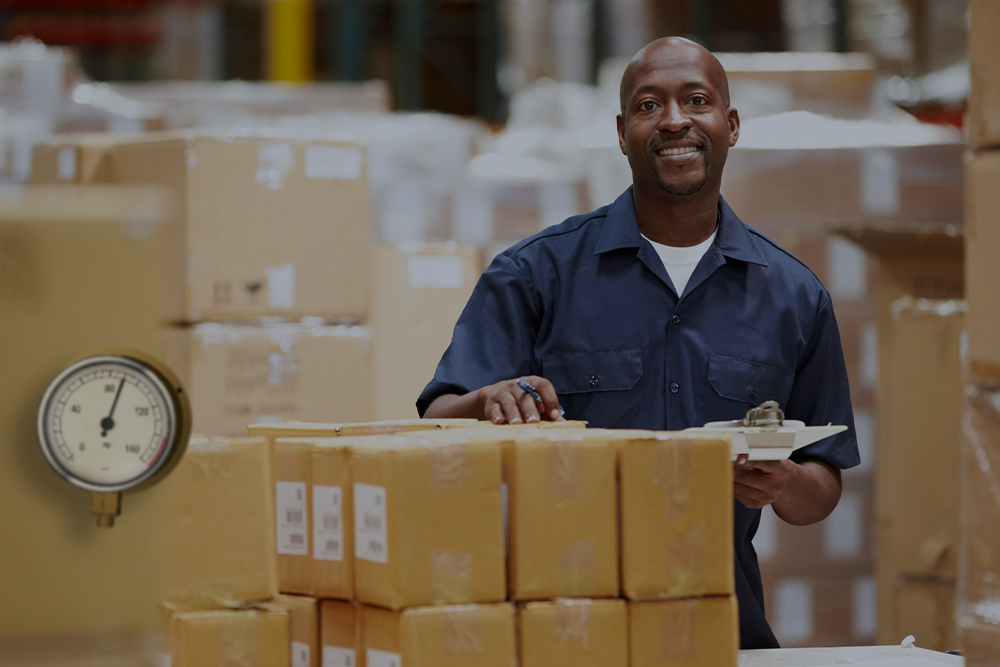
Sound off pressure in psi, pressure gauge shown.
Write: 90 psi
